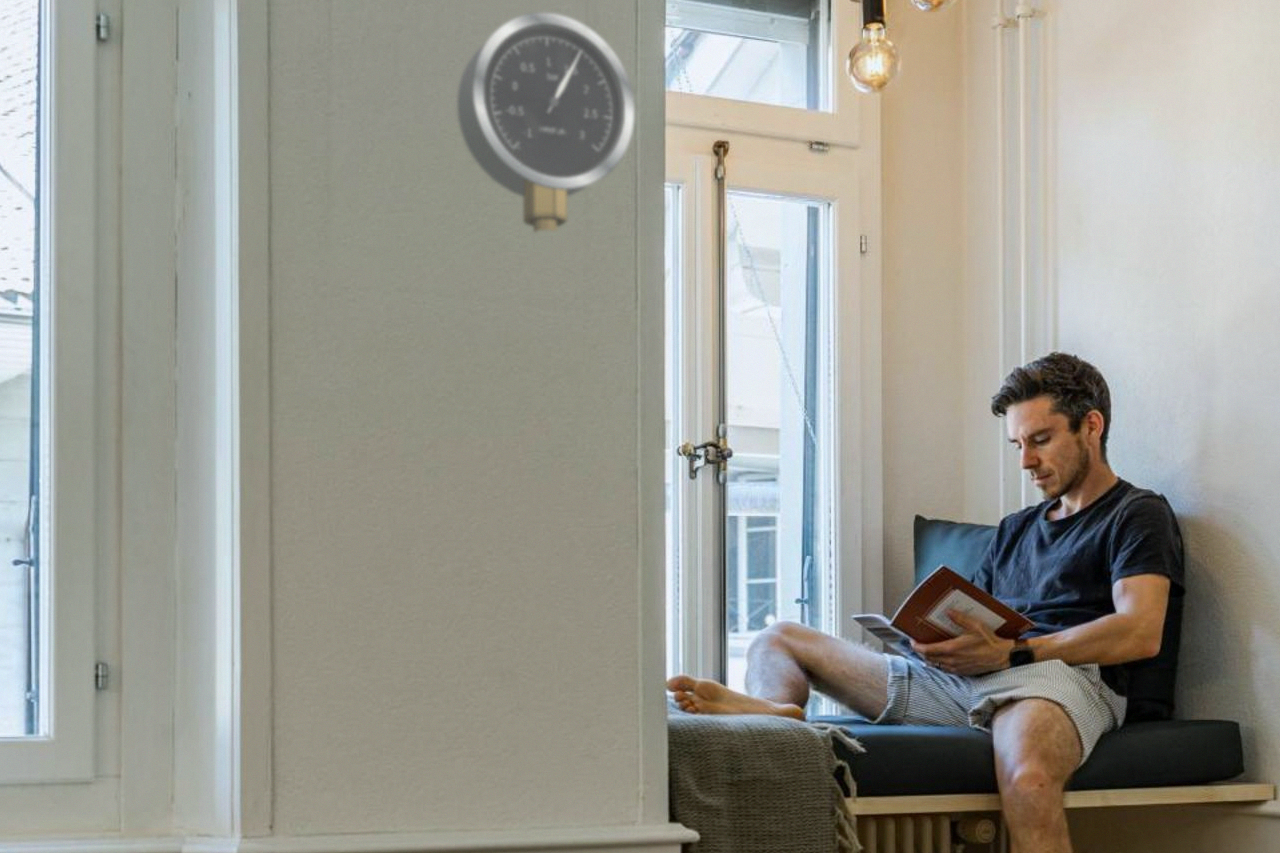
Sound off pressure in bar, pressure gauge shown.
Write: 1.5 bar
